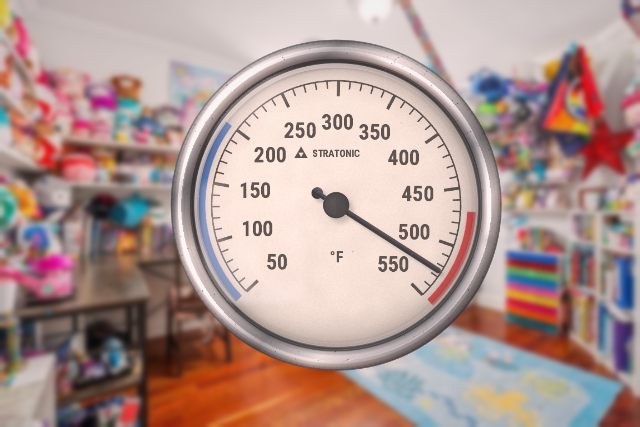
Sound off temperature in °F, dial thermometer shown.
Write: 525 °F
